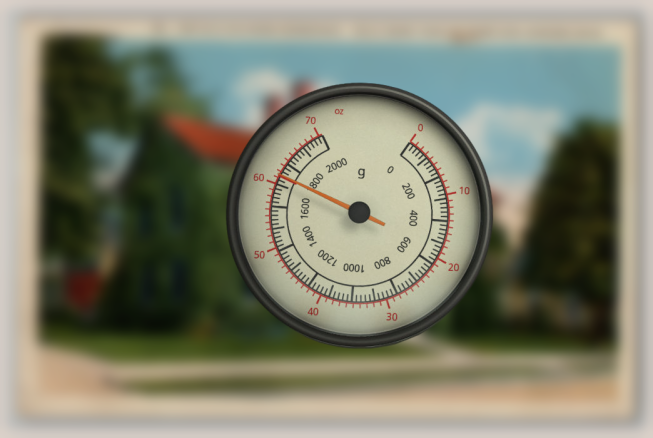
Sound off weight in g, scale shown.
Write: 1740 g
